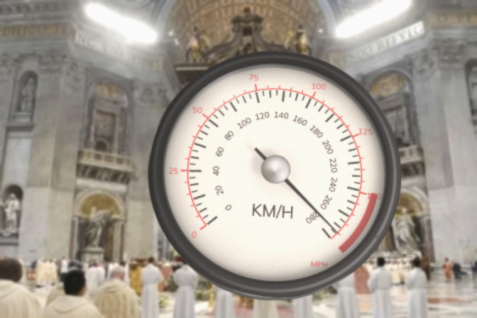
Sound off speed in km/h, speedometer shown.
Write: 275 km/h
